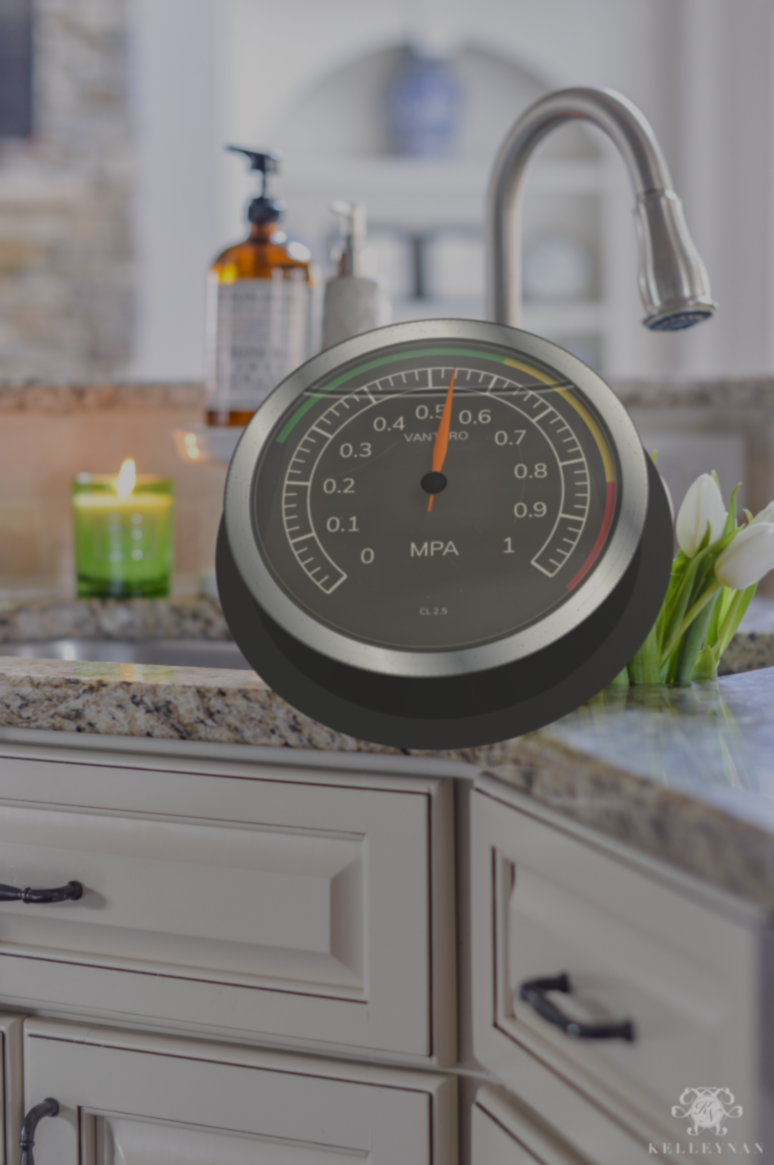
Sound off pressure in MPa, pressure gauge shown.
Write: 0.54 MPa
